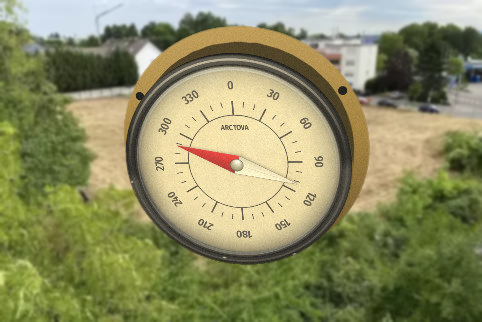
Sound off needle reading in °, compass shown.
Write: 290 °
